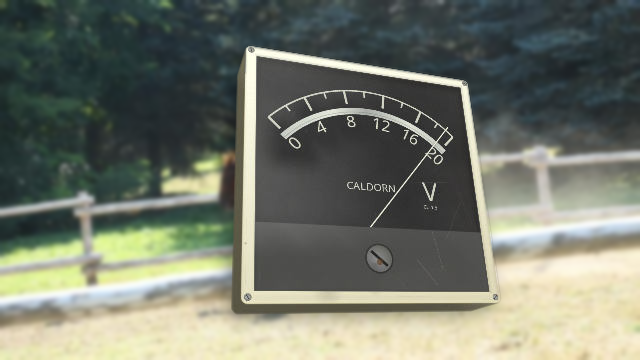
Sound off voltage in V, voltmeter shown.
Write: 19 V
